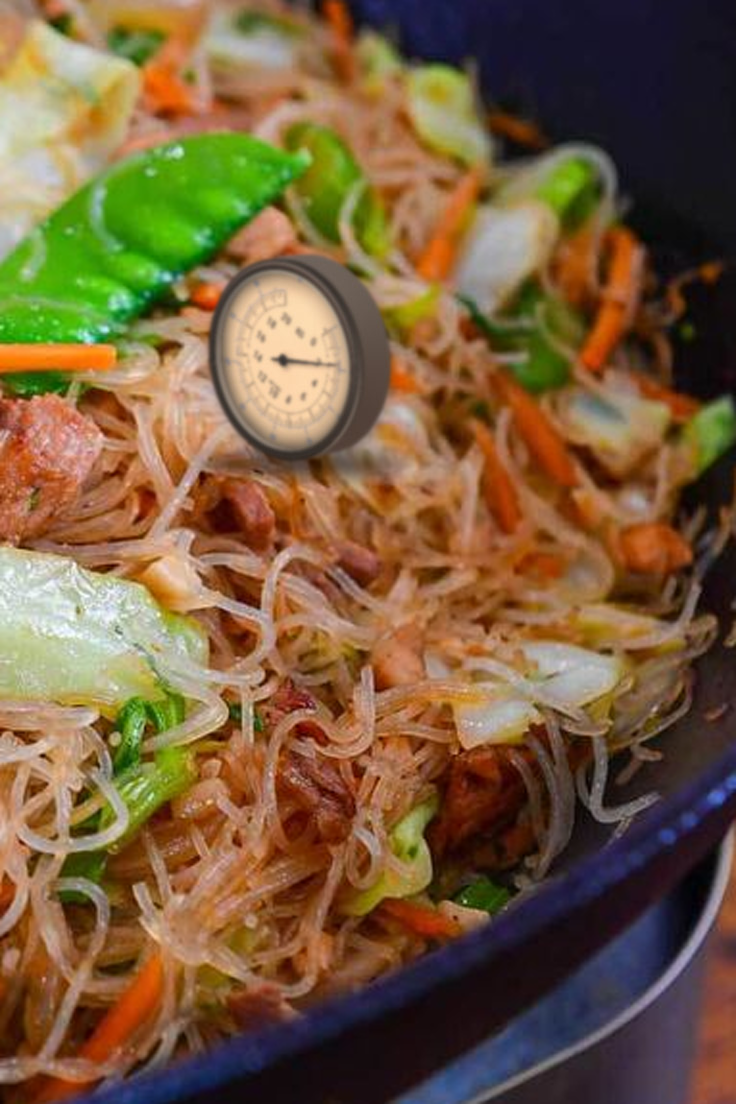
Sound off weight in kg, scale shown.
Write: 2 kg
